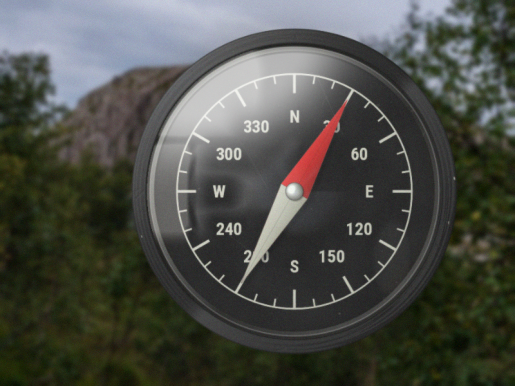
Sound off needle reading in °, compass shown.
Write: 30 °
